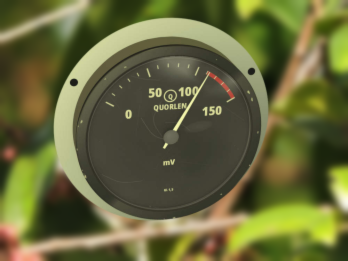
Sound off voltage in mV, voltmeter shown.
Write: 110 mV
